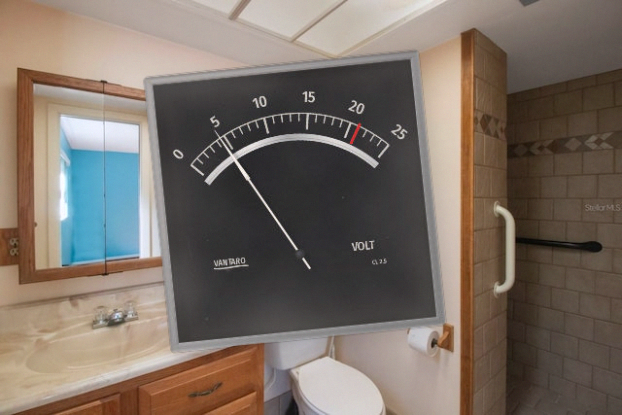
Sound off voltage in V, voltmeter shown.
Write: 4.5 V
